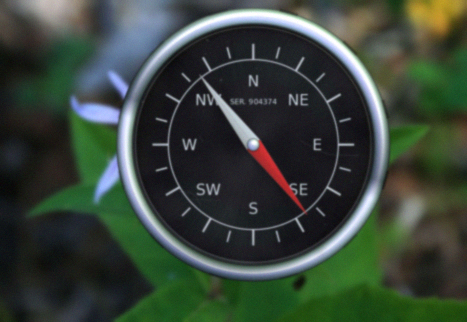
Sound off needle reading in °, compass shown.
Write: 142.5 °
